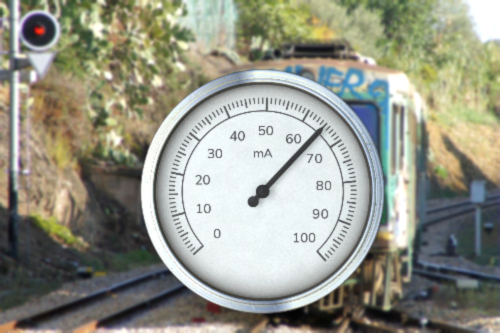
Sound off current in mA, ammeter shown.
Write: 65 mA
